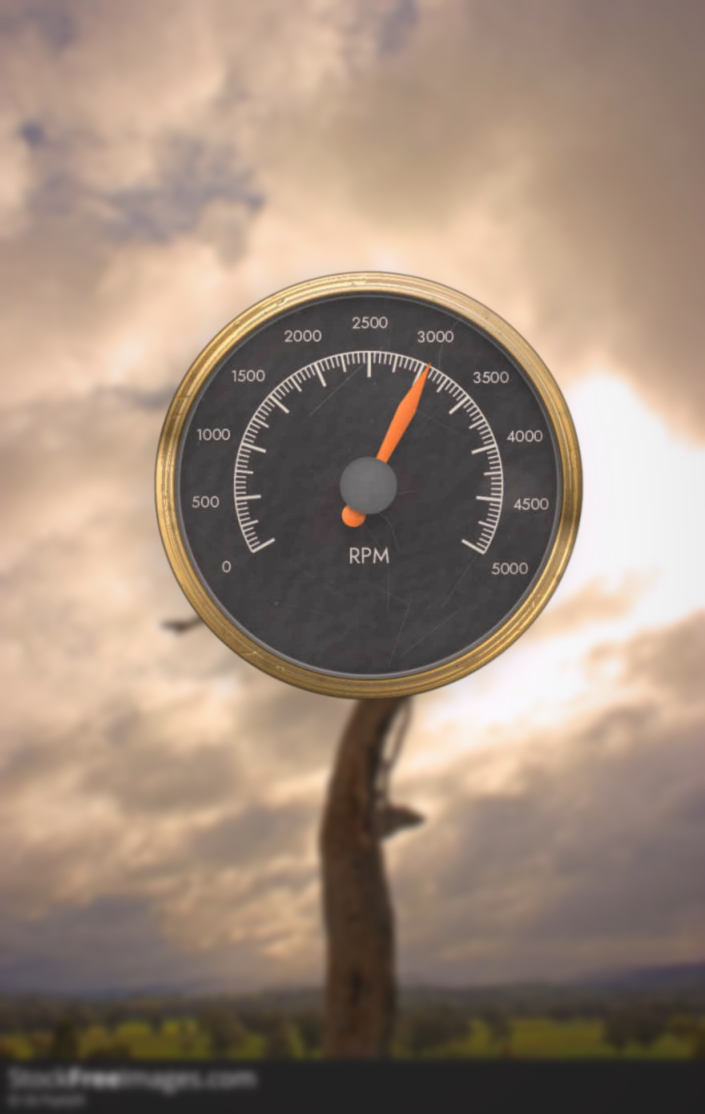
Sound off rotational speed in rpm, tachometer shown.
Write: 3050 rpm
